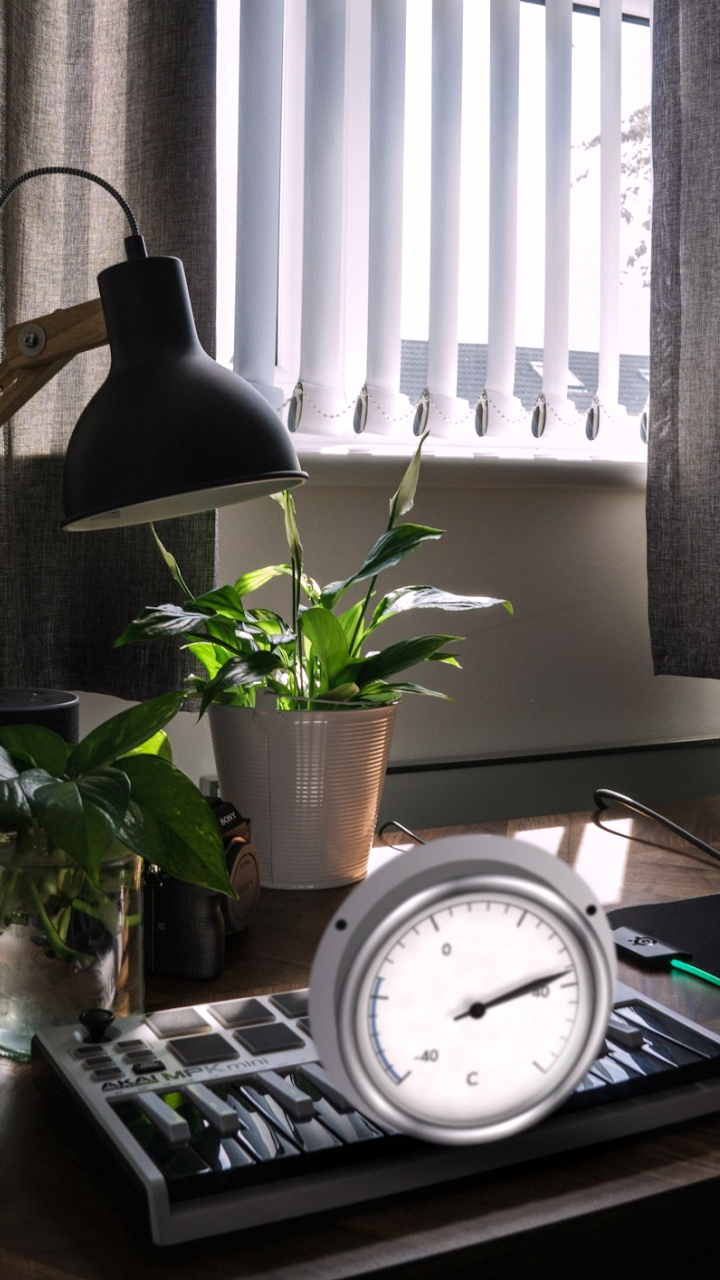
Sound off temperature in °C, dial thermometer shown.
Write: 36 °C
